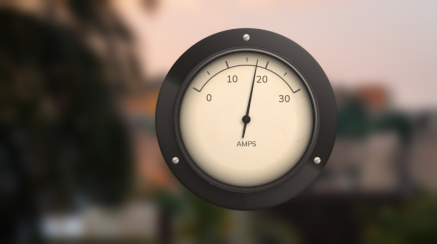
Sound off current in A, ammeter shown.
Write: 17.5 A
